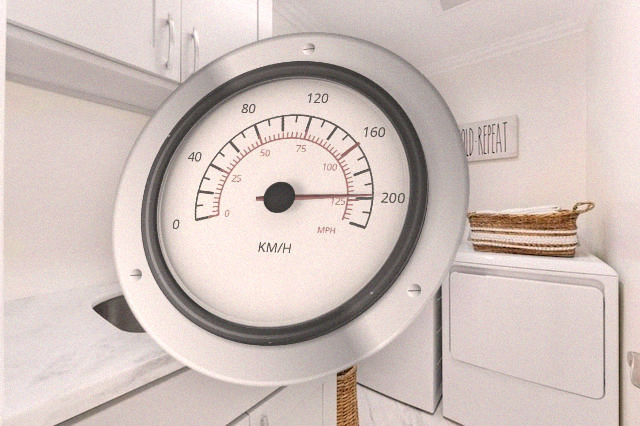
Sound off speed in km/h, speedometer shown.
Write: 200 km/h
